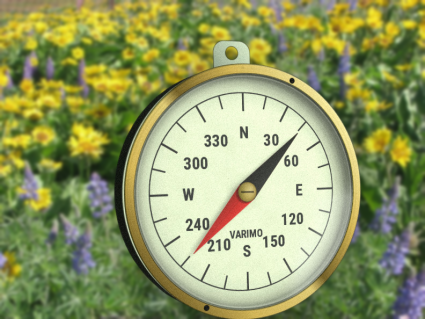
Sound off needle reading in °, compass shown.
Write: 225 °
